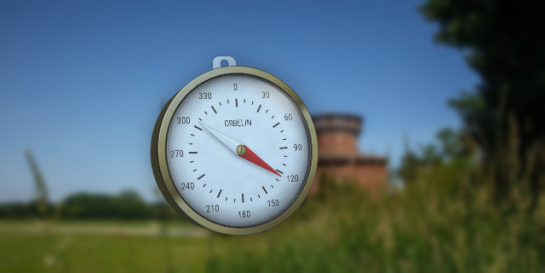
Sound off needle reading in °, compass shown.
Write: 125 °
